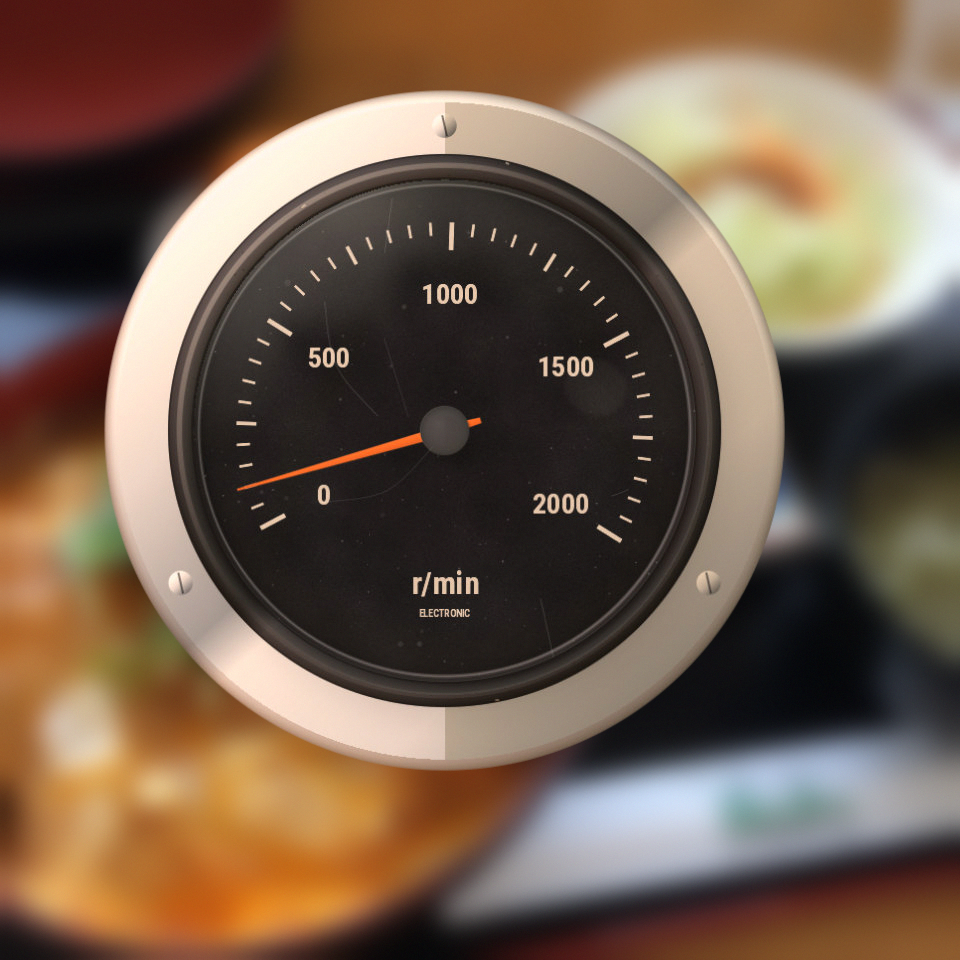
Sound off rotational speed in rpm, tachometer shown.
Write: 100 rpm
